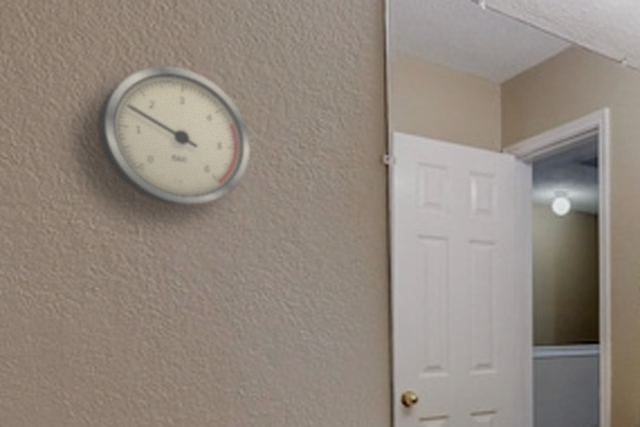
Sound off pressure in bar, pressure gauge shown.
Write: 1.5 bar
